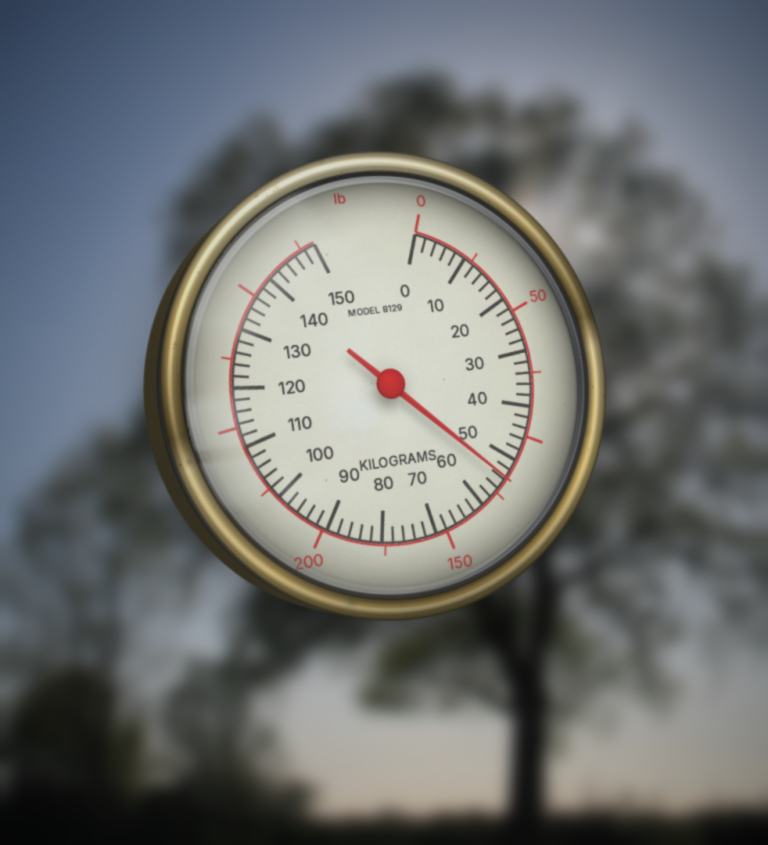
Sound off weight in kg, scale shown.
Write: 54 kg
